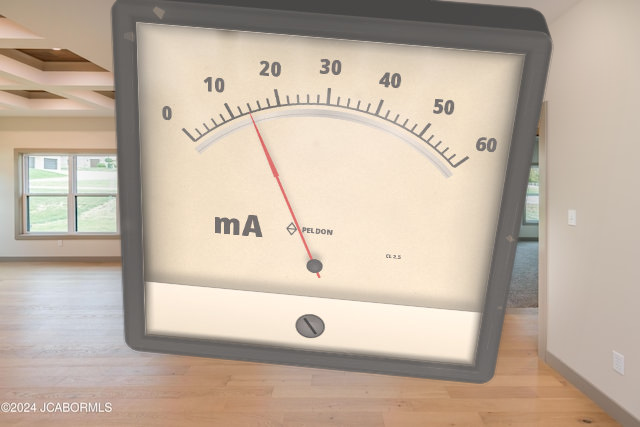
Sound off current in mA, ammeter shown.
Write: 14 mA
